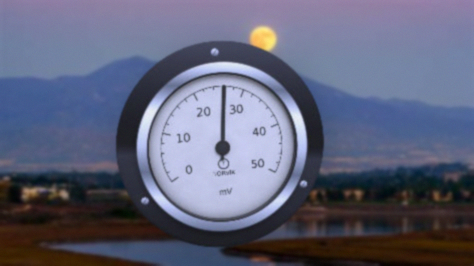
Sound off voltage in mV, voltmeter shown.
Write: 26 mV
